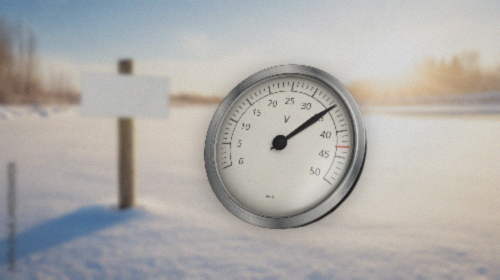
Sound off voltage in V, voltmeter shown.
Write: 35 V
